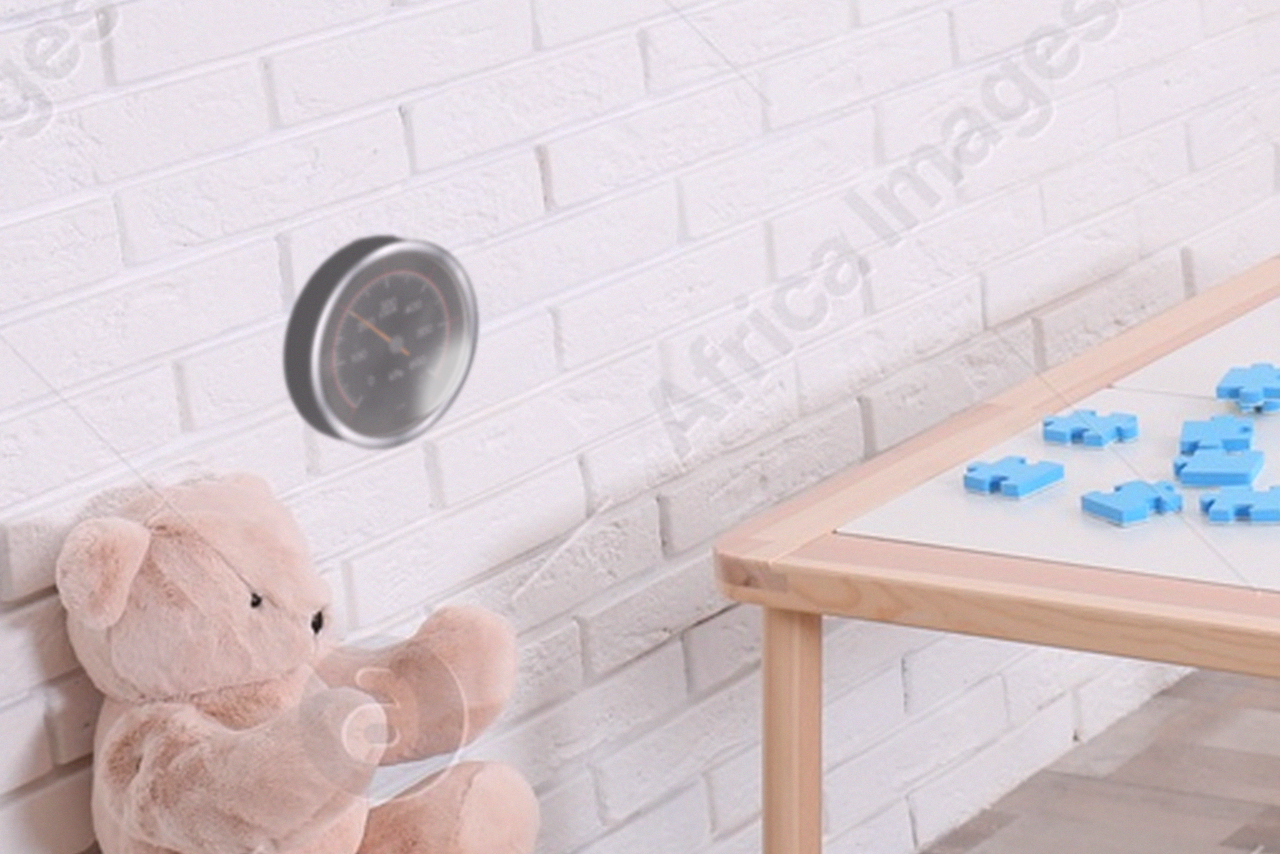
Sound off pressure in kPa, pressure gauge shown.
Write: 200 kPa
